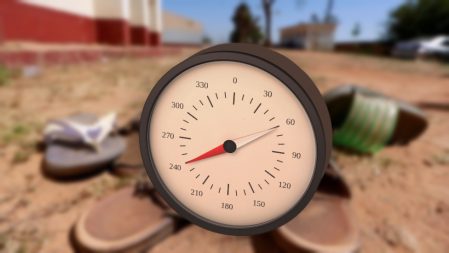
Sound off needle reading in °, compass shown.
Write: 240 °
